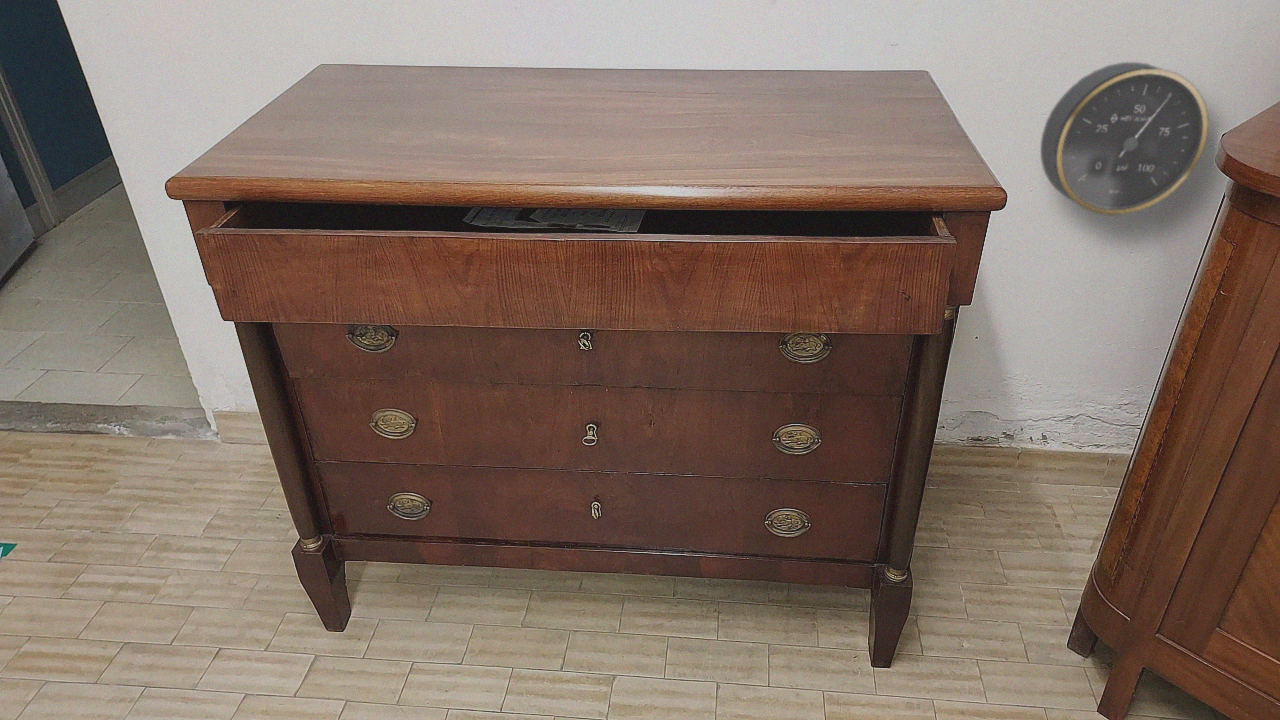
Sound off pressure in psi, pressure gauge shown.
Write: 60 psi
